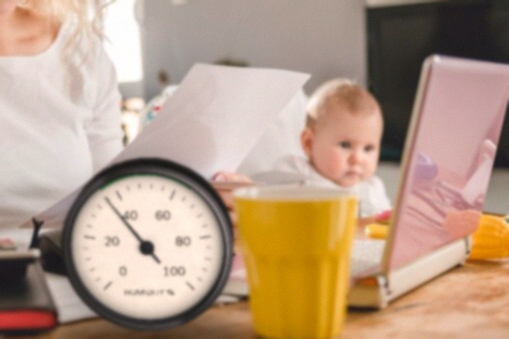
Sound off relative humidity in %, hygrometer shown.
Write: 36 %
